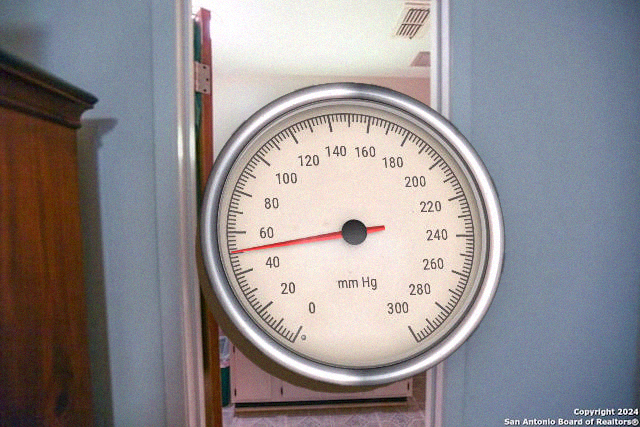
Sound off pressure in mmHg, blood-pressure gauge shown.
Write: 50 mmHg
